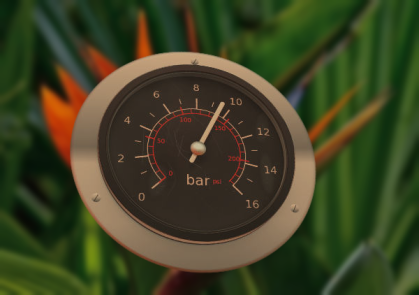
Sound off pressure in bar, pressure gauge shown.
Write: 9.5 bar
